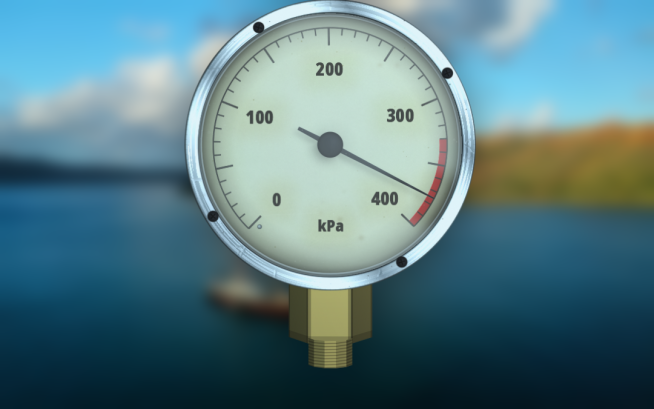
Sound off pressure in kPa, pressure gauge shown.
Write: 375 kPa
